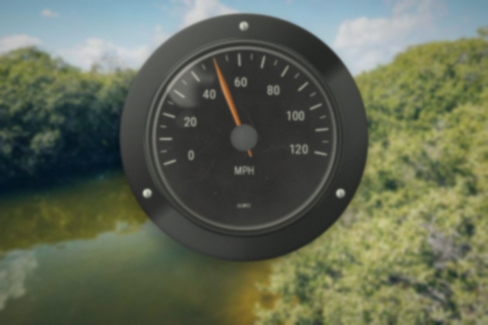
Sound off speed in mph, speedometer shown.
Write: 50 mph
